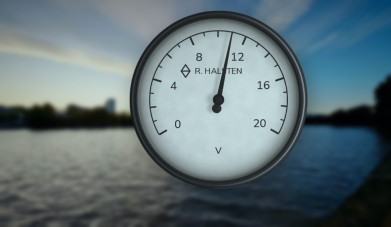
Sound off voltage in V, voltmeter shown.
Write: 11 V
